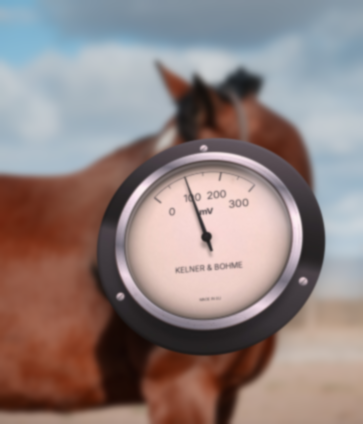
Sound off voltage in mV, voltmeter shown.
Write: 100 mV
